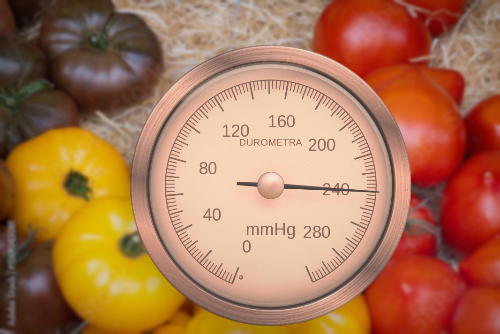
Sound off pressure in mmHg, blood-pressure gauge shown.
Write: 240 mmHg
